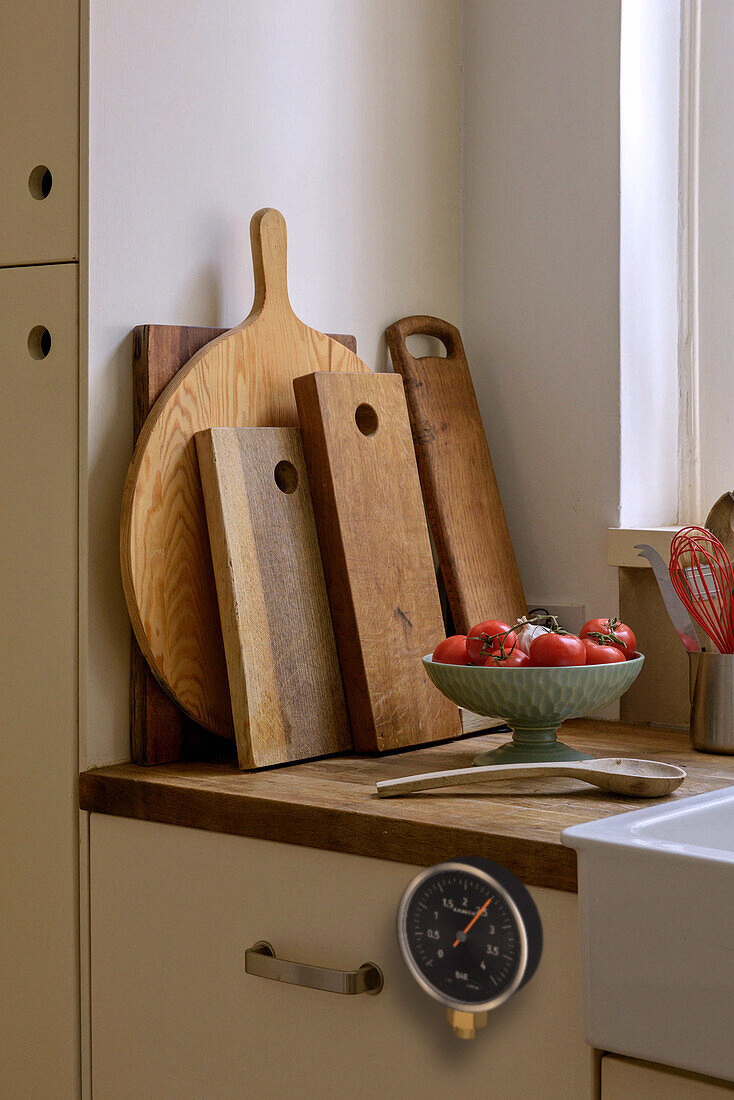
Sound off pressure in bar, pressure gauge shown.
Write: 2.5 bar
